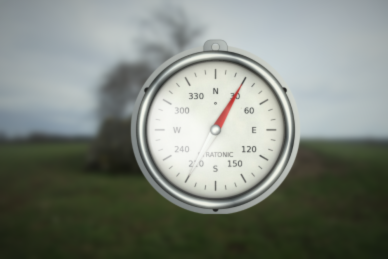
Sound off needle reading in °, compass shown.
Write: 30 °
